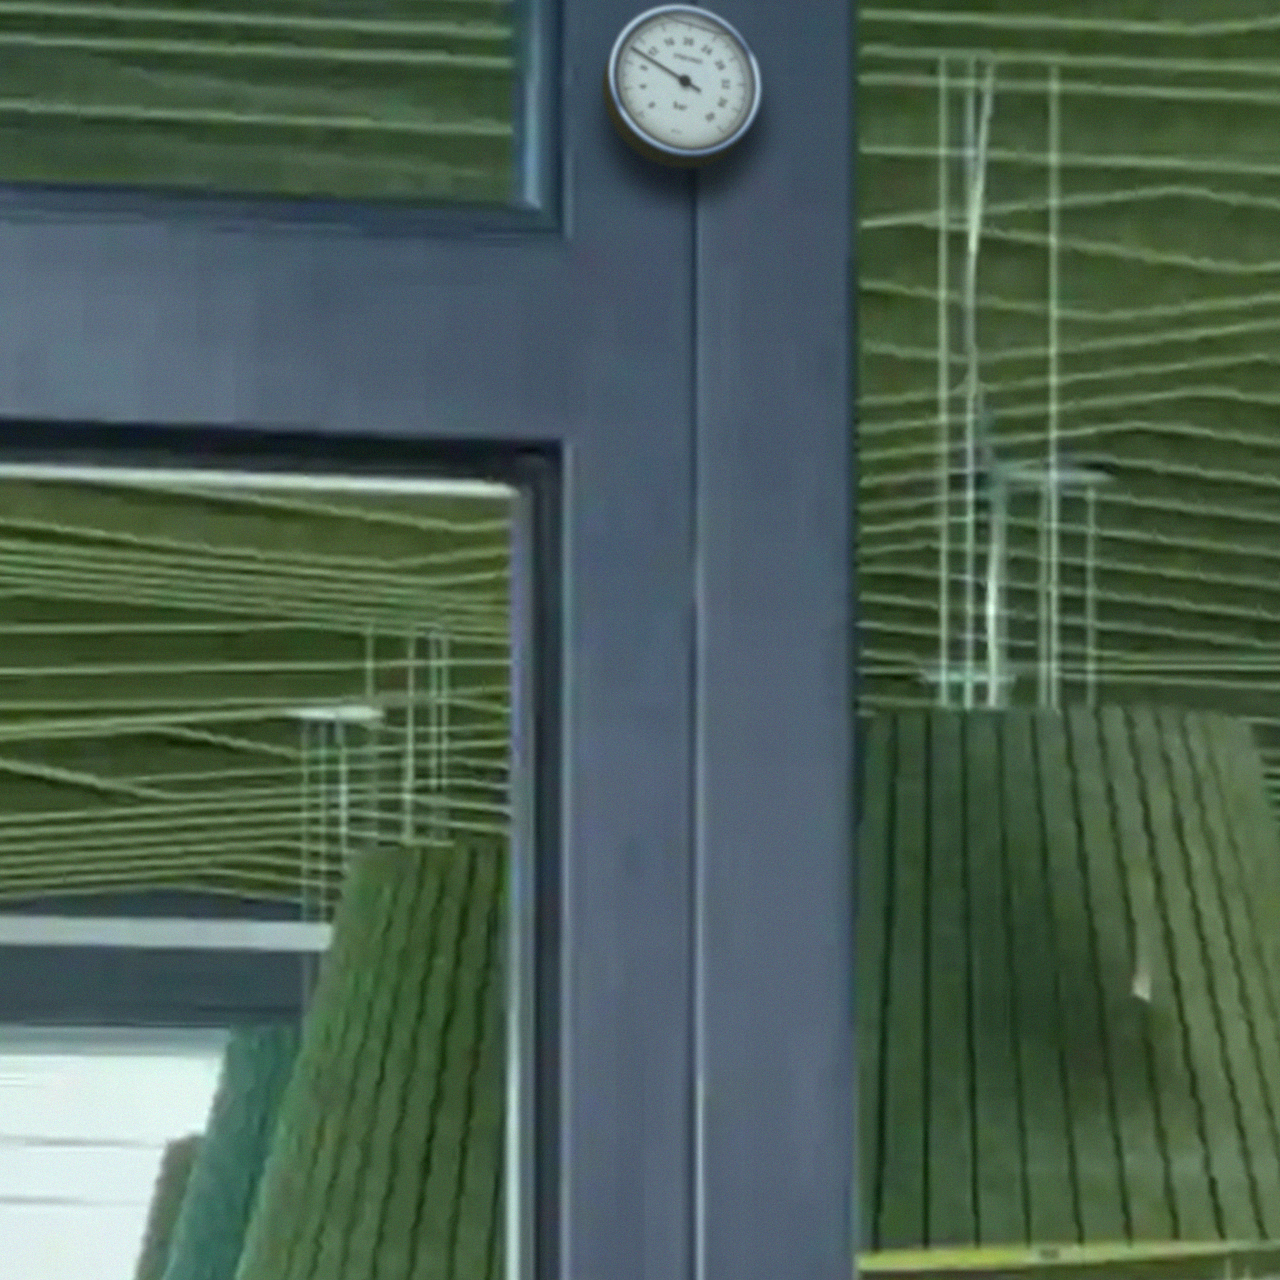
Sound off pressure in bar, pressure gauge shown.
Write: 10 bar
